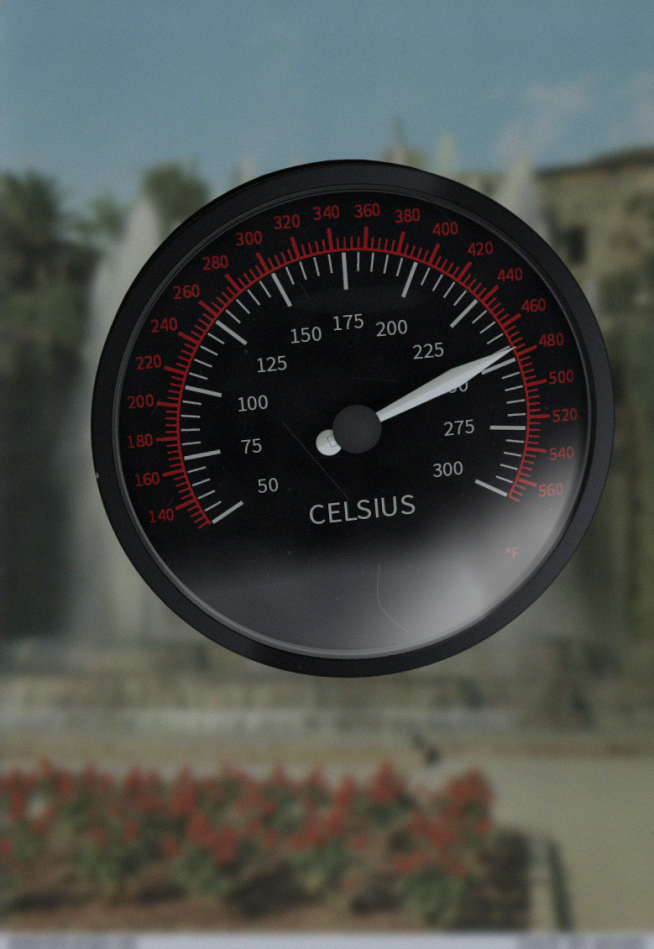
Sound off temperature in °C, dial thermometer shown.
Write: 245 °C
